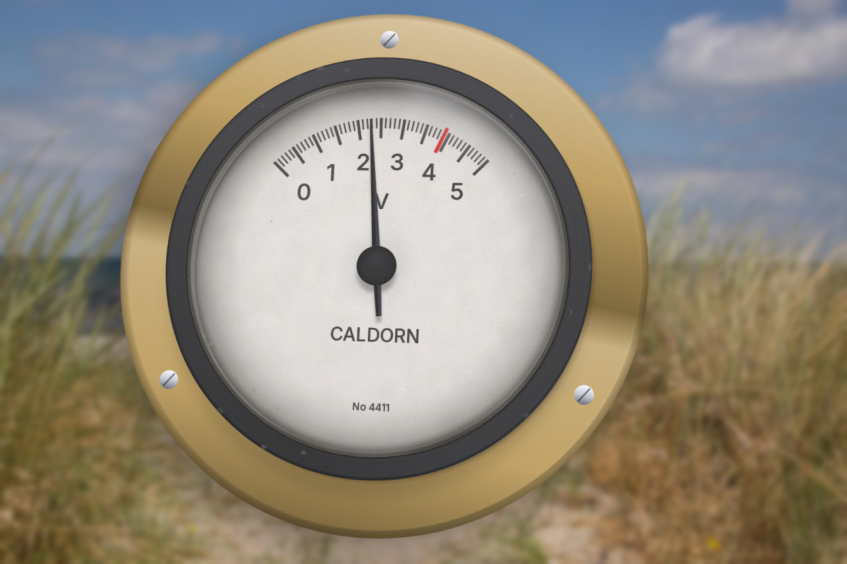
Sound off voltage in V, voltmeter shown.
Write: 2.3 V
